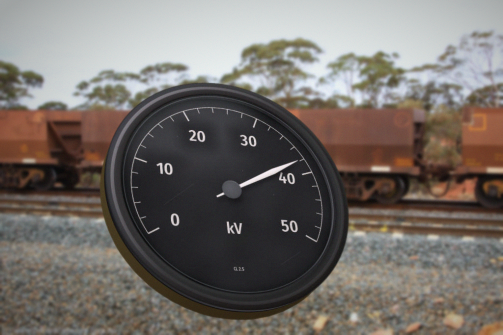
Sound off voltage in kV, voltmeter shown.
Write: 38 kV
